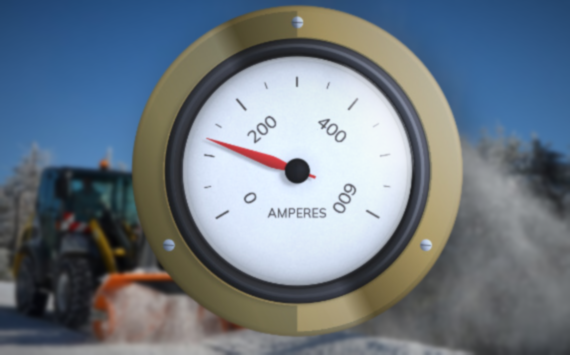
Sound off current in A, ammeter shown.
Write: 125 A
